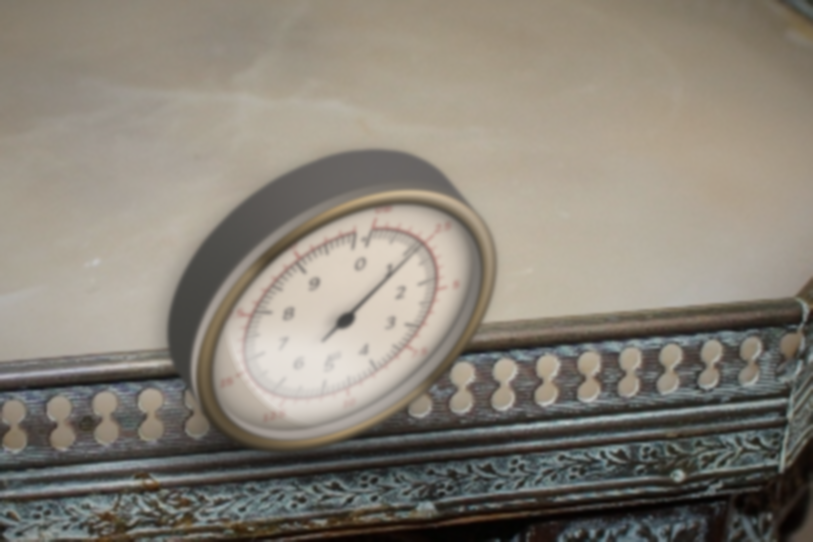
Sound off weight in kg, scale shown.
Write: 1 kg
